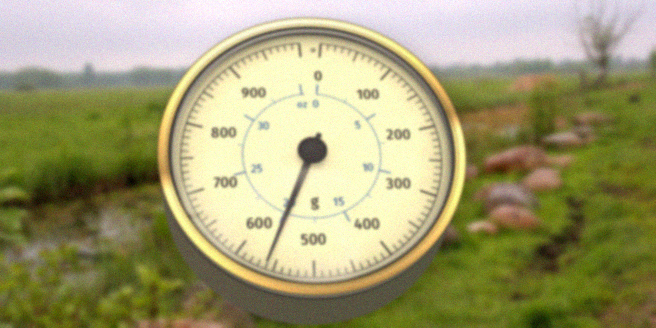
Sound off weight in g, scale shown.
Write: 560 g
